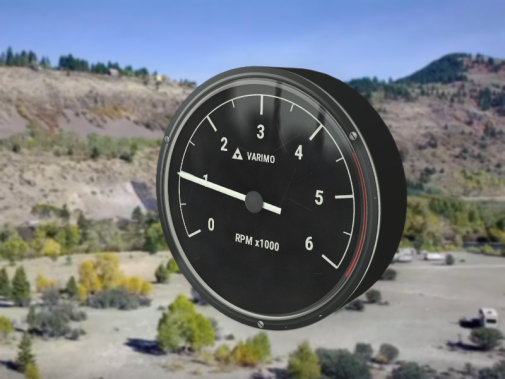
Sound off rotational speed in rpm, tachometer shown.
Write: 1000 rpm
